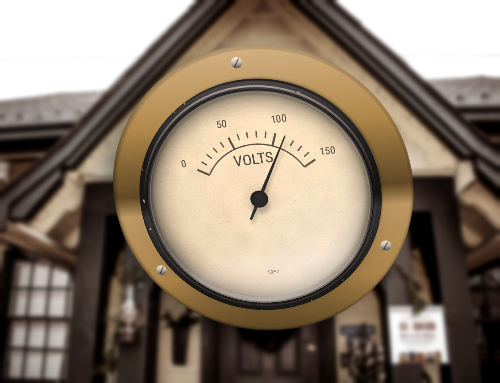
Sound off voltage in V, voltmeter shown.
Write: 110 V
